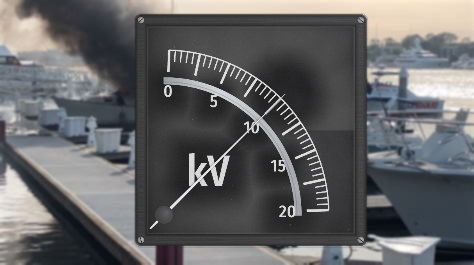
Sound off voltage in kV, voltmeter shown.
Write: 10 kV
